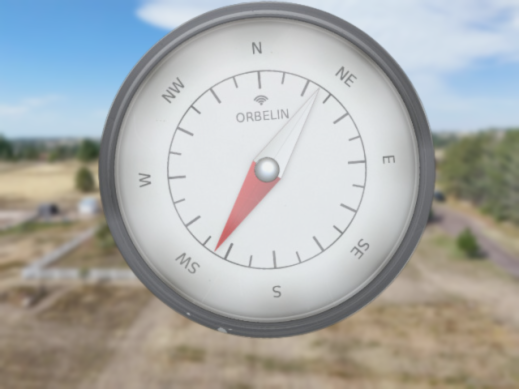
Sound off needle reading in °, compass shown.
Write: 217.5 °
